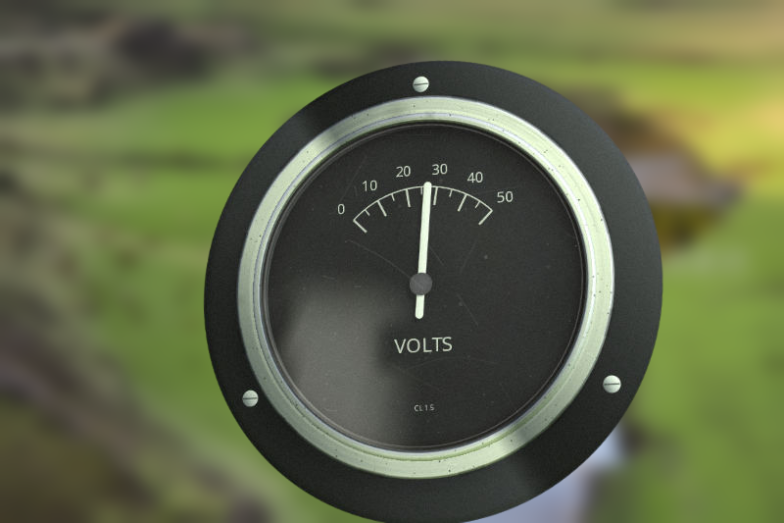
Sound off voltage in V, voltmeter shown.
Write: 27.5 V
